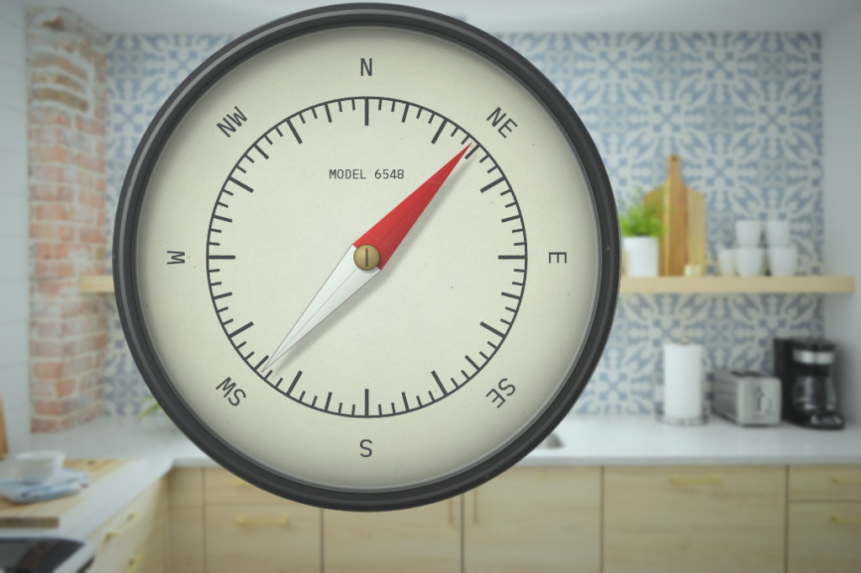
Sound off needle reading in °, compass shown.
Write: 42.5 °
